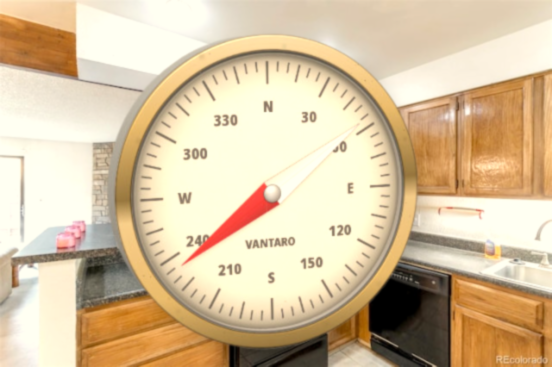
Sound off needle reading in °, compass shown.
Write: 235 °
